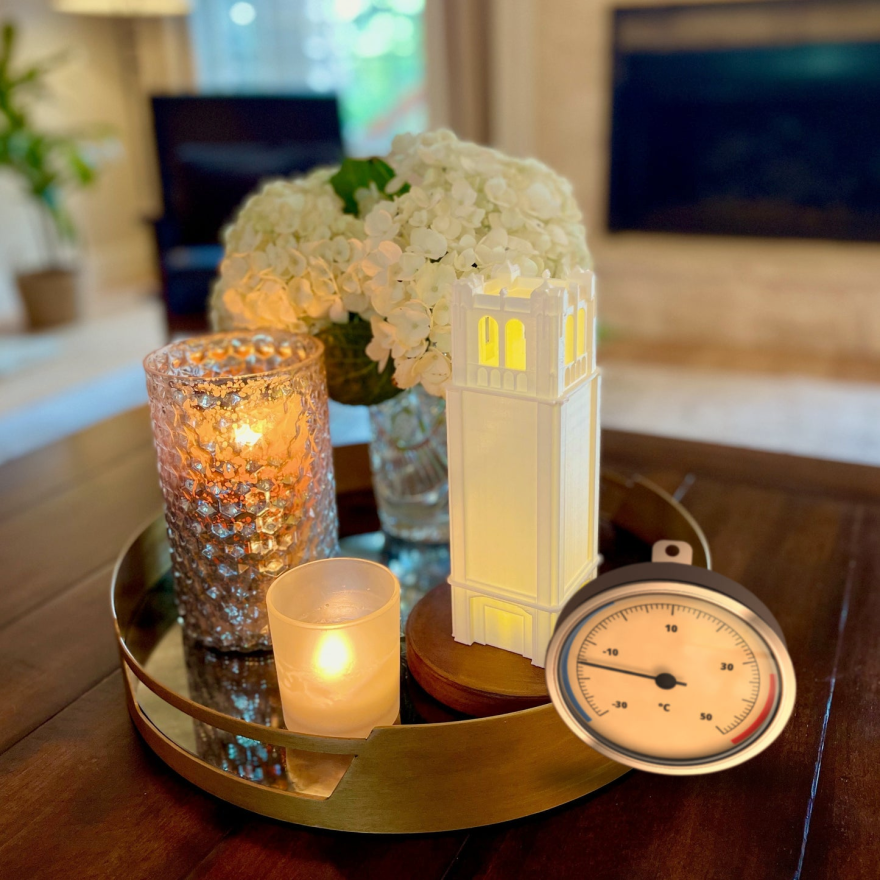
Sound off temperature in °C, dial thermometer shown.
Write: -15 °C
